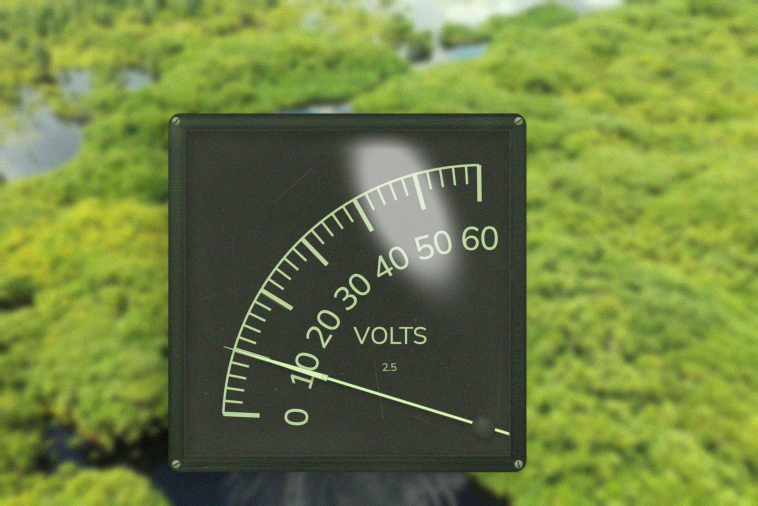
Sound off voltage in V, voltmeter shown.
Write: 10 V
